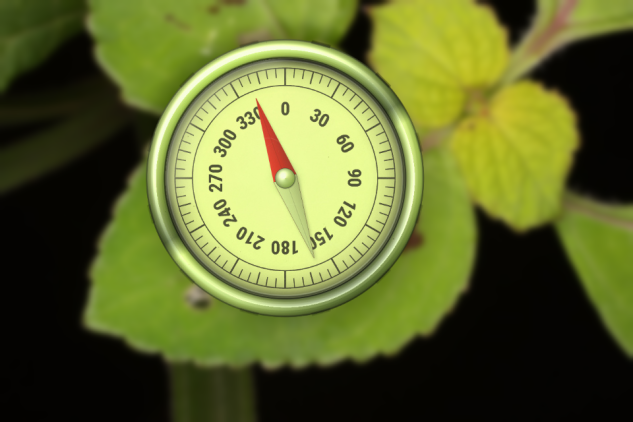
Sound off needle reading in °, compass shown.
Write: 340 °
